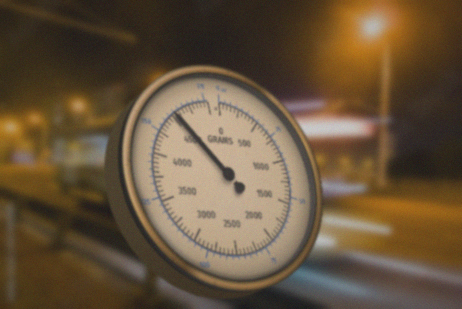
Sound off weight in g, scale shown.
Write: 4500 g
